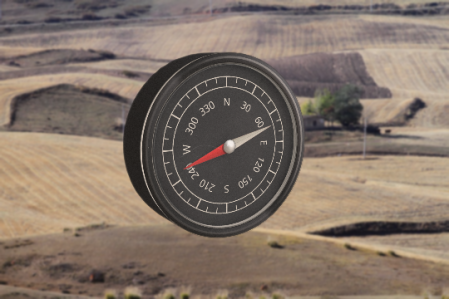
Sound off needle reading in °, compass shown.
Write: 250 °
